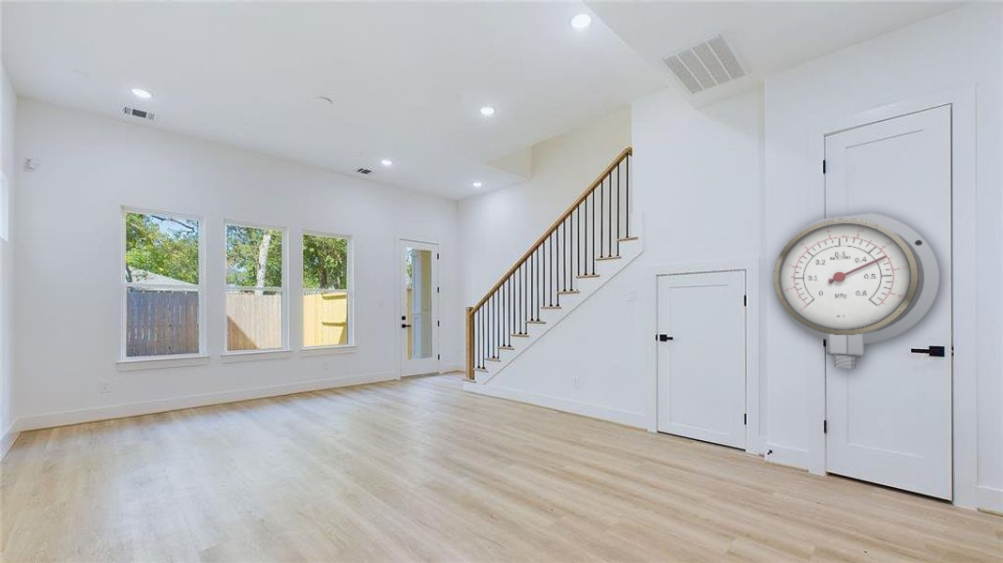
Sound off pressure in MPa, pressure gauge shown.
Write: 0.44 MPa
